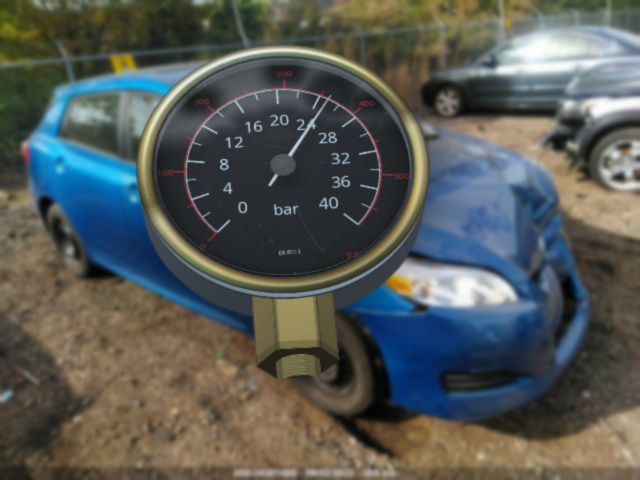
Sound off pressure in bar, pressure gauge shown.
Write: 25 bar
